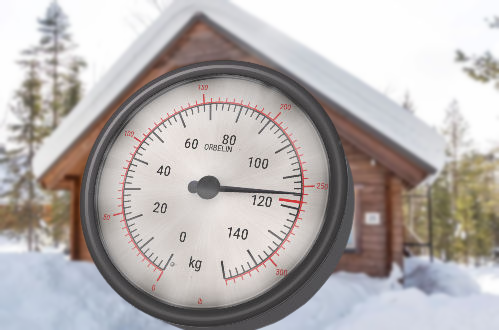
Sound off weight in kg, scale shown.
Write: 116 kg
